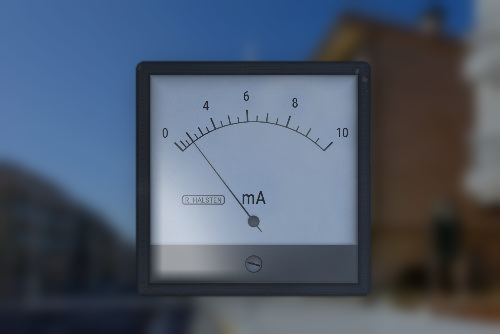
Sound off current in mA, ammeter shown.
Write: 2 mA
